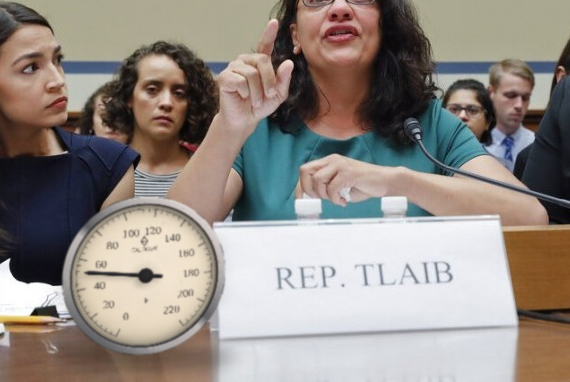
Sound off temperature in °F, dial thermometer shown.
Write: 52 °F
